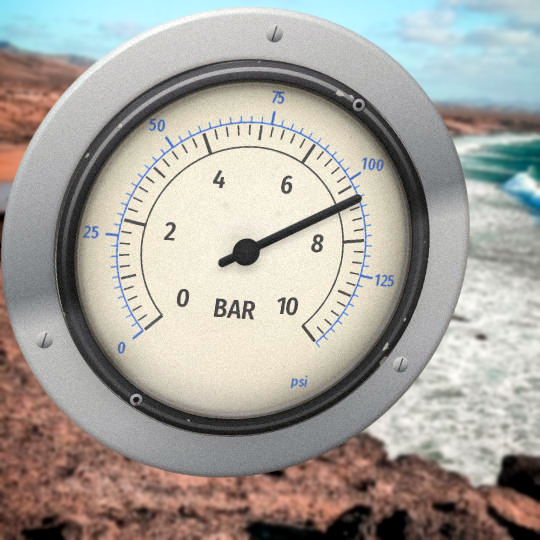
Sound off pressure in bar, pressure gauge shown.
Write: 7.2 bar
